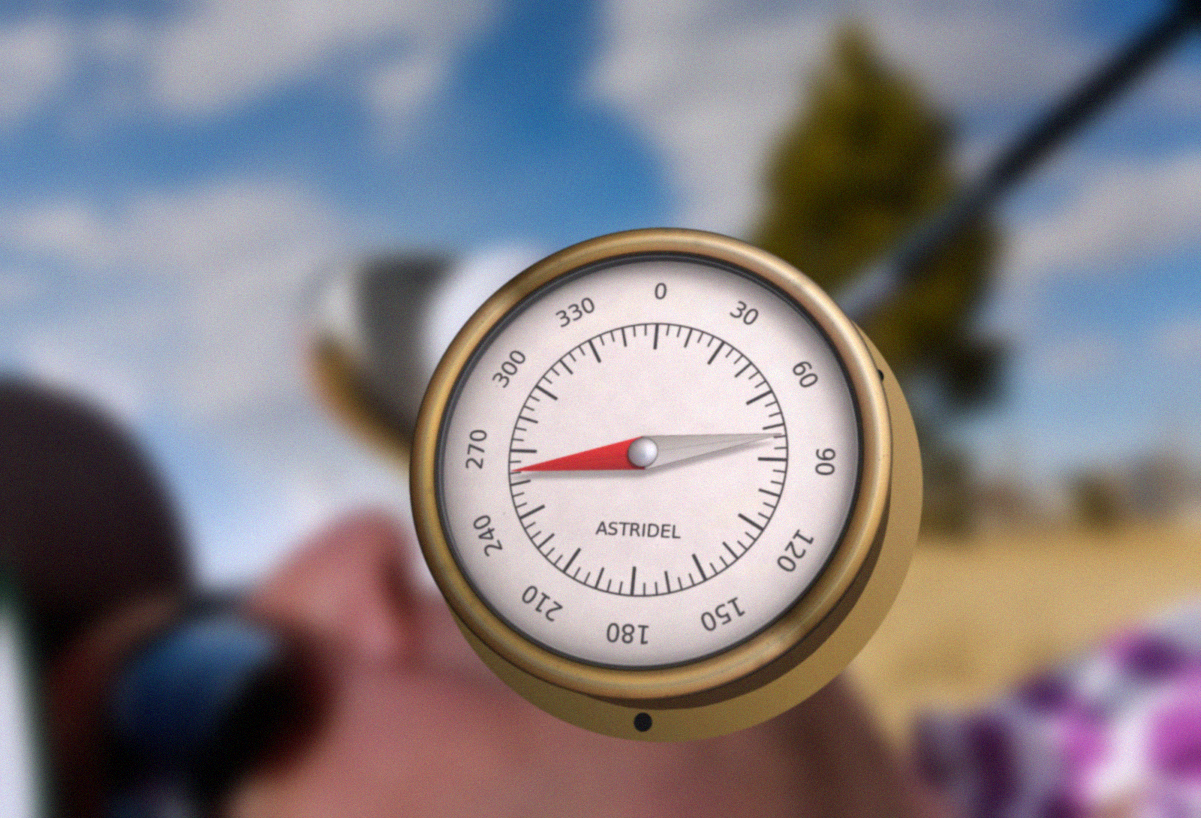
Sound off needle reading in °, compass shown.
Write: 260 °
